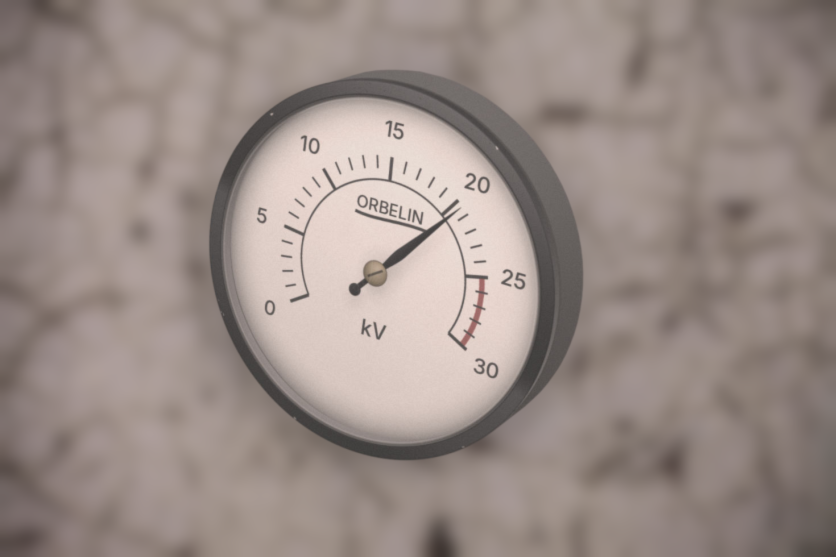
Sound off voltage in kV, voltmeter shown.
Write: 20.5 kV
